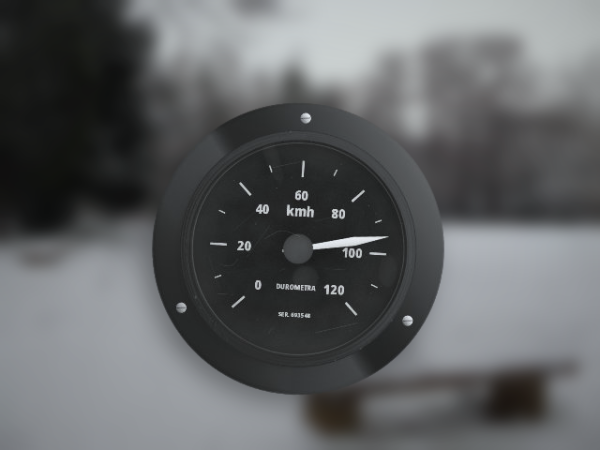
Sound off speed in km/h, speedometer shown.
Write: 95 km/h
